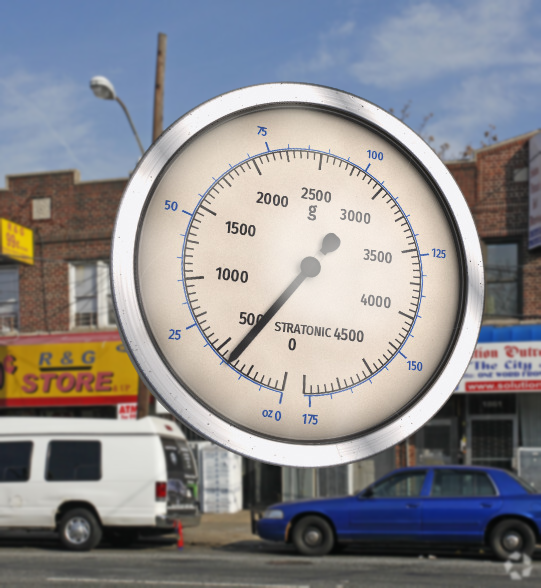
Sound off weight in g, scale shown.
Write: 400 g
